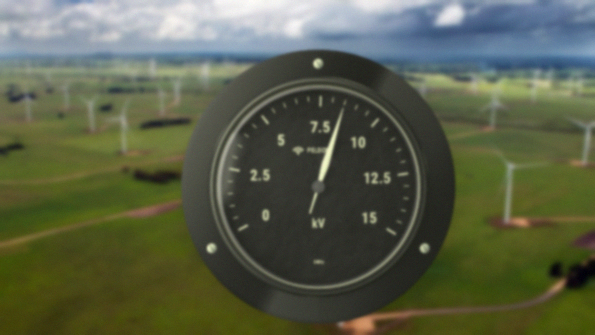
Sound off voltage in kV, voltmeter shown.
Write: 8.5 kV
